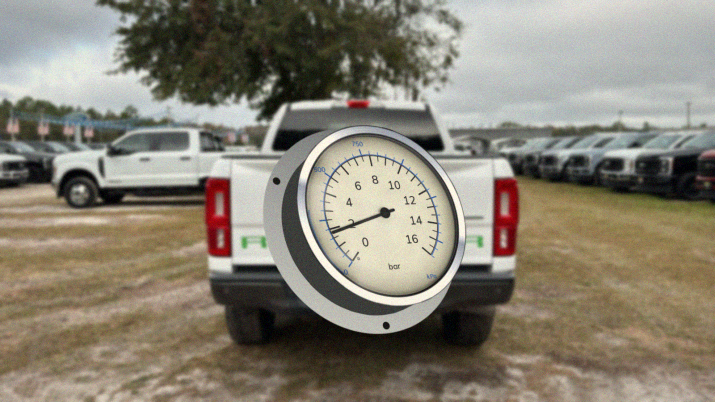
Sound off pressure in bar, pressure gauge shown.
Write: 1.75 bar
